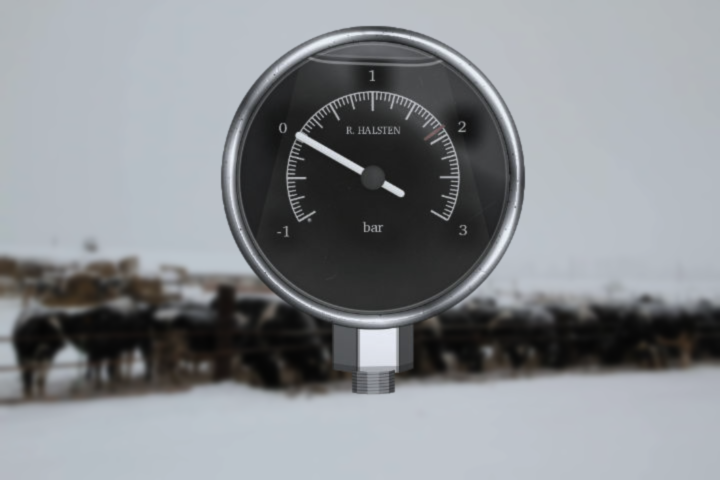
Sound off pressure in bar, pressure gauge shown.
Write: 0 bar
